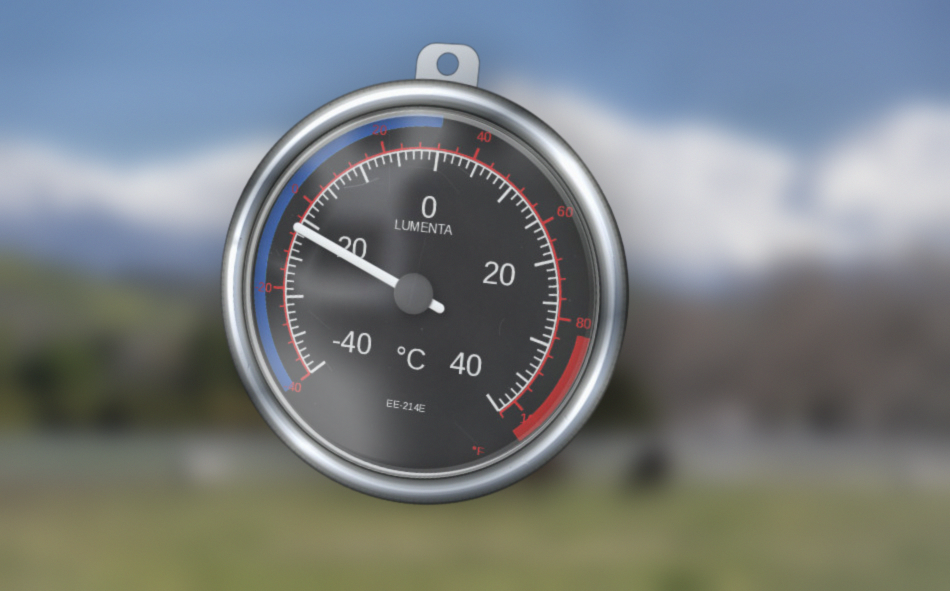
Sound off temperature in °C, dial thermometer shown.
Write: -21 °C
